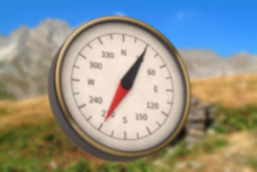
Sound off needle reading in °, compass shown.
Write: 210 °
